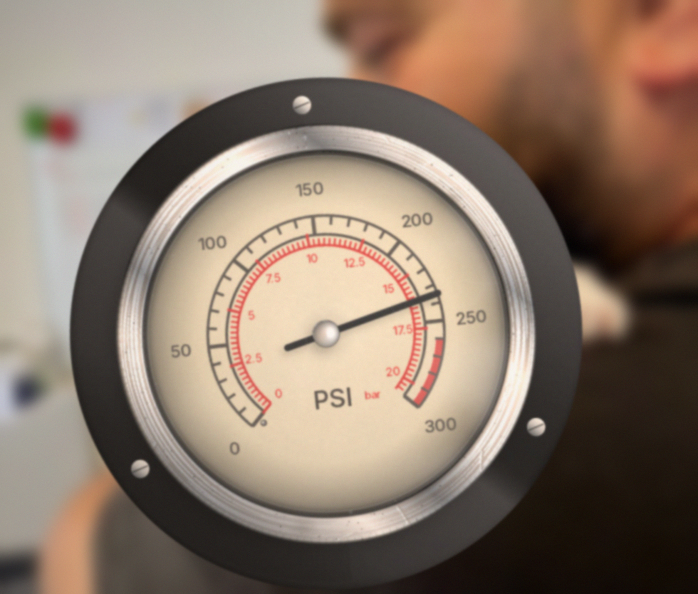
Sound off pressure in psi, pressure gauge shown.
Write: 235 psi
